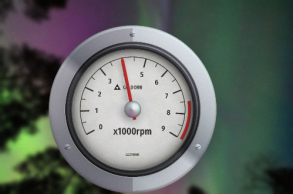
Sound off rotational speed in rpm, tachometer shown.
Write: 4000 rpm
